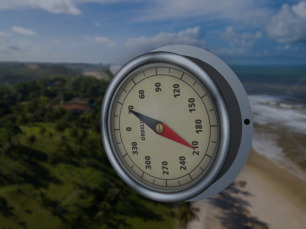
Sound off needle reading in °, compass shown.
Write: 210 °
